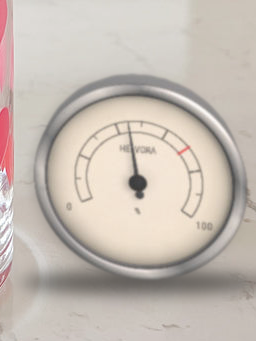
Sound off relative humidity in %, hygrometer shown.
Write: 45 %
